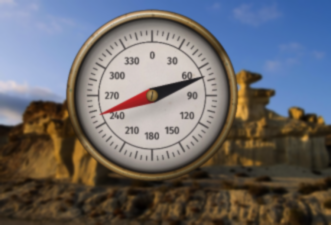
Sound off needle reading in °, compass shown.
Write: 250 °
